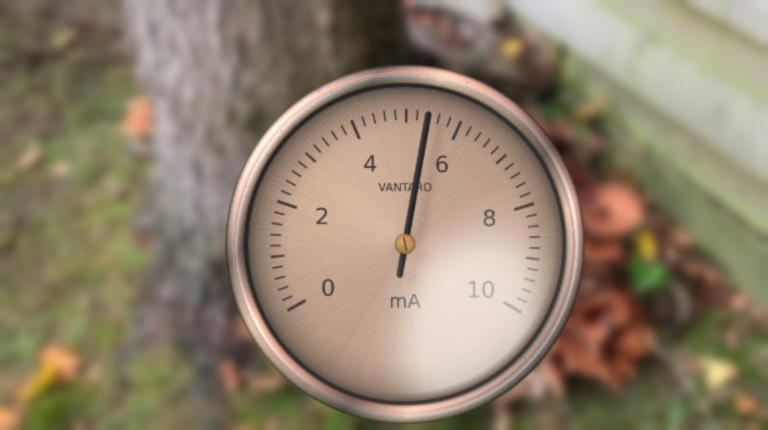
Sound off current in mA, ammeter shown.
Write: 5.4 mA
